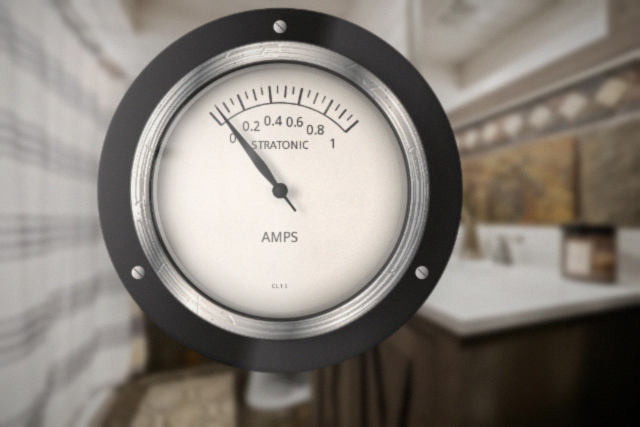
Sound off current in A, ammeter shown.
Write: 0.05 A
